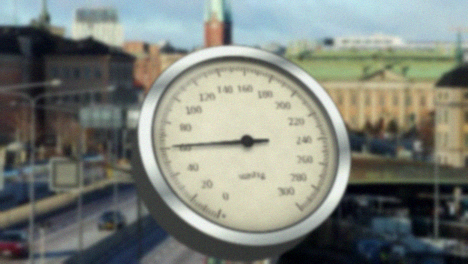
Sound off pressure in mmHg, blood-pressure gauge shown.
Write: 60 mmHg
